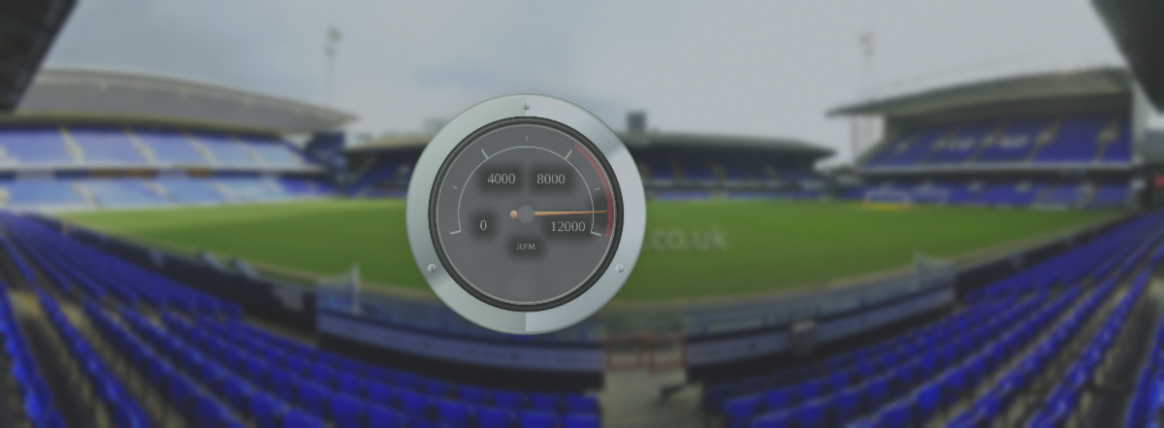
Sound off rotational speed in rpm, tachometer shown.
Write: 11000 rpm
